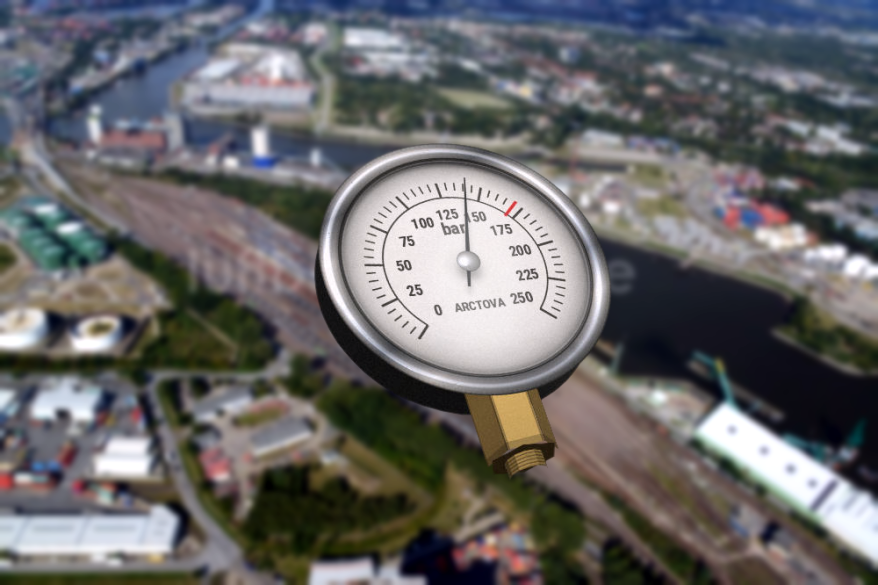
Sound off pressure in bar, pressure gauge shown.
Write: 140 bar
